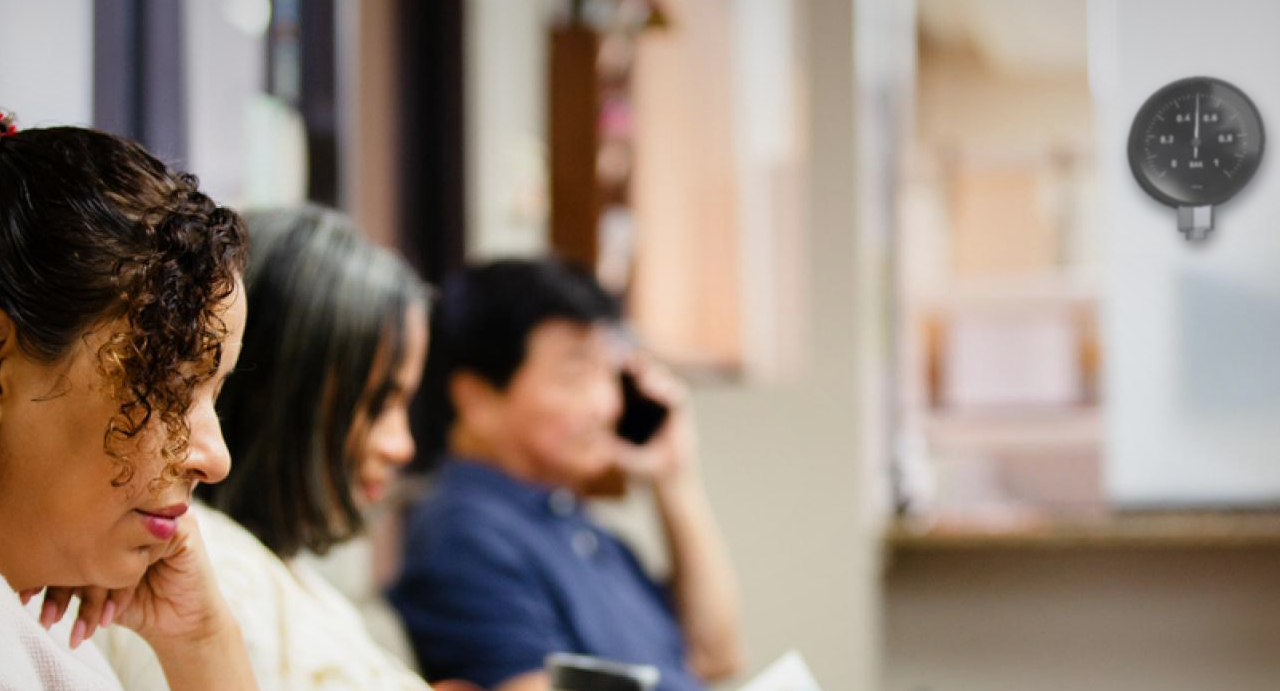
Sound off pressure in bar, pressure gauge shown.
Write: 0.5 bar
